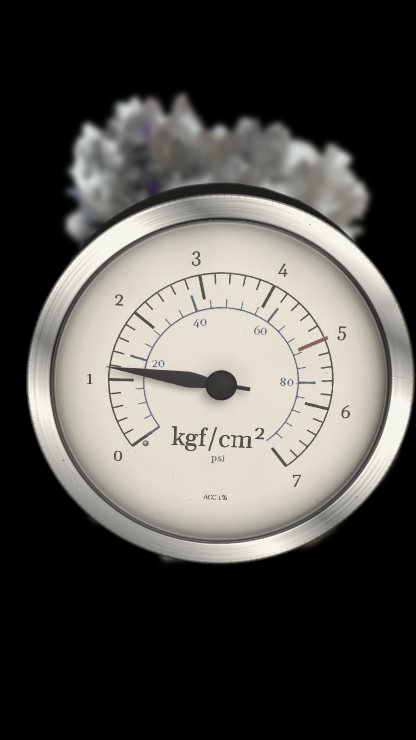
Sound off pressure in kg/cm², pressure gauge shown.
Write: 1.2 kg/cm²
